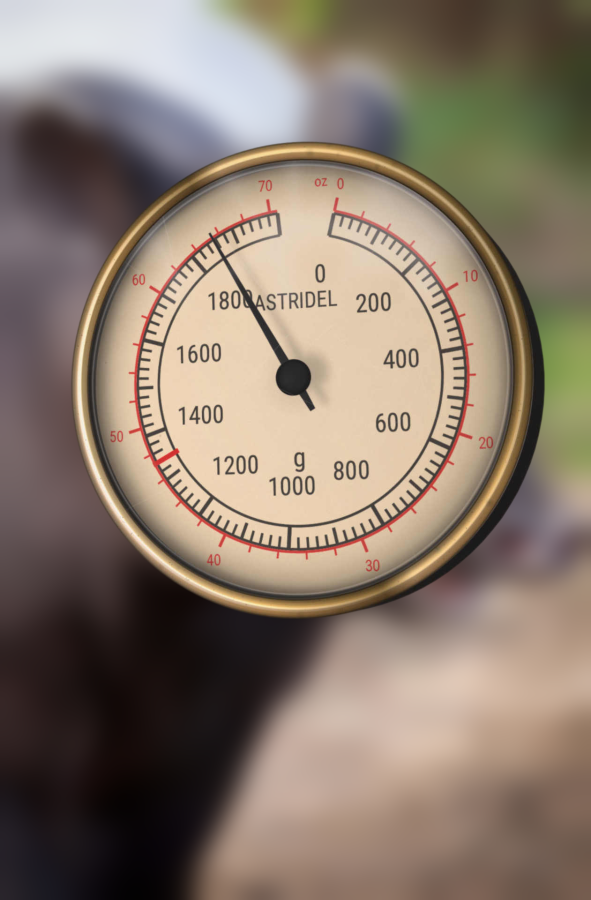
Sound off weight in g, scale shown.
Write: 1860 g
